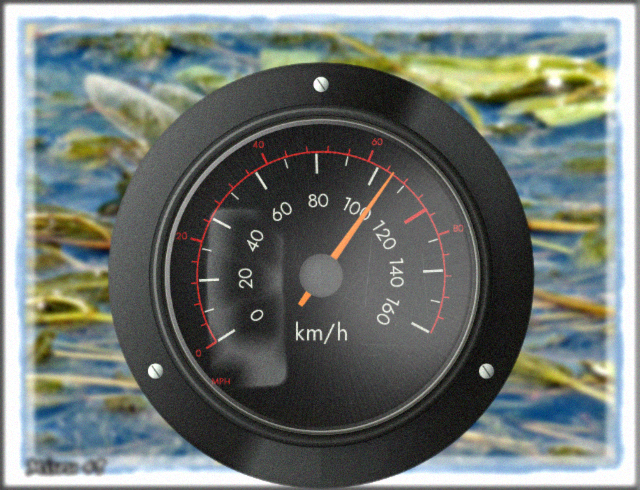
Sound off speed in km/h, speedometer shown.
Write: 105 km/h
